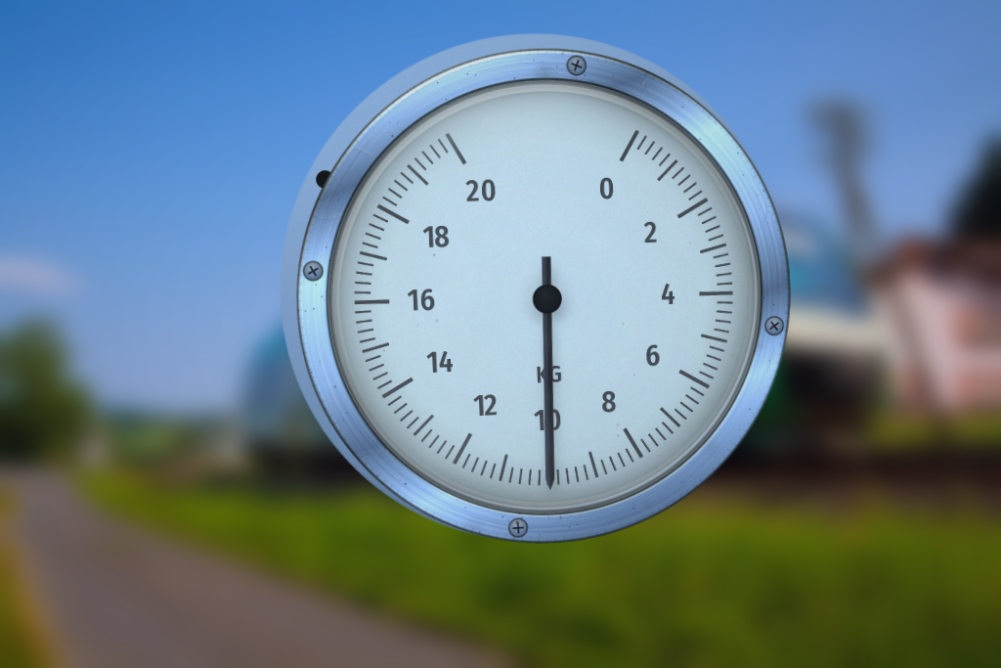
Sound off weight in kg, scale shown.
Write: 10 kg
